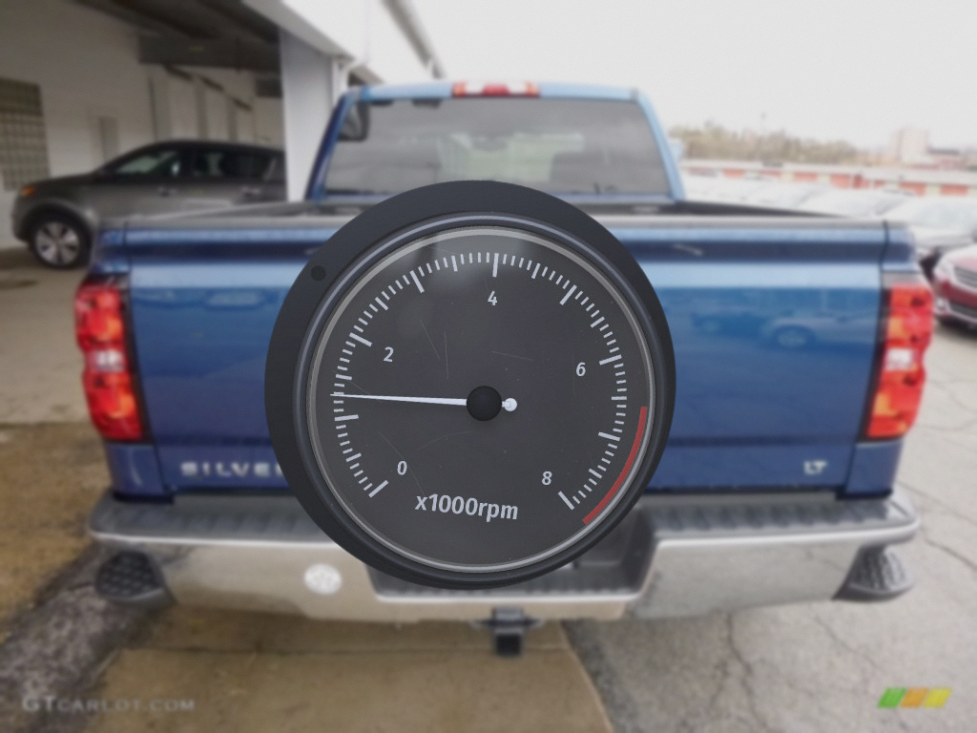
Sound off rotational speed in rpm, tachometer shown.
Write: 1300 rpm
